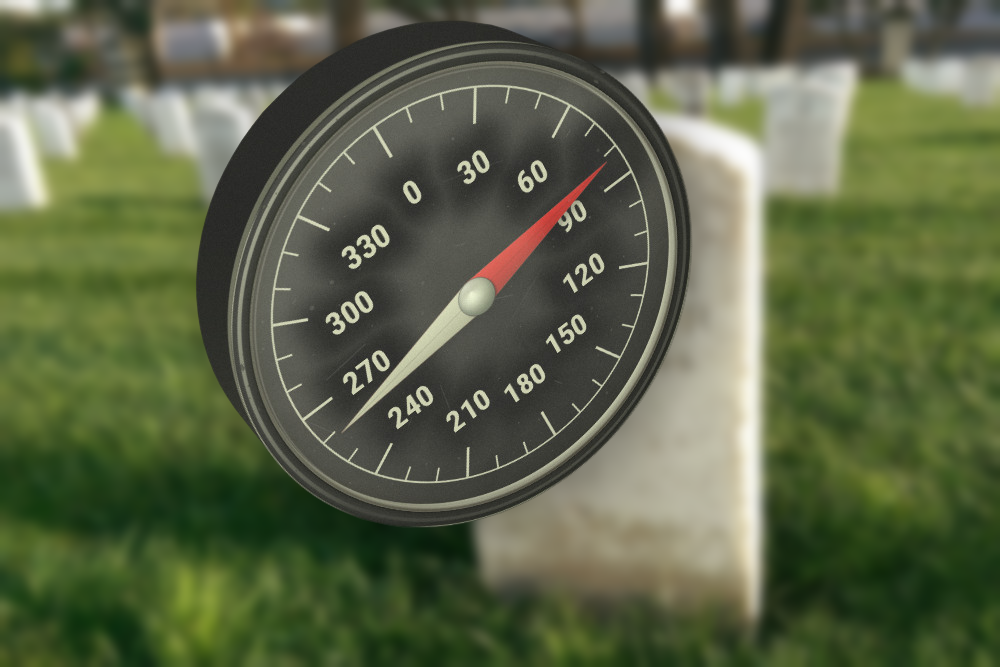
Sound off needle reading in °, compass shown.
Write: 80 °
